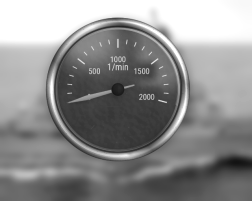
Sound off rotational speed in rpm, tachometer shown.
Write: 0 rpm
